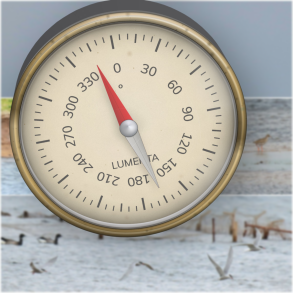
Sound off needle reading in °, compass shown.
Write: 345 °
